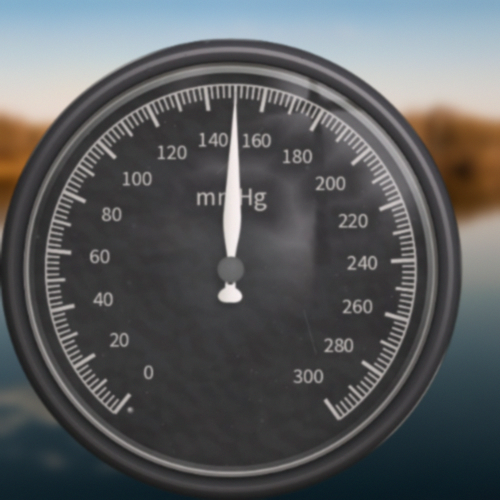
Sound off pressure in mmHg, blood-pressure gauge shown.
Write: 150 mmHg
